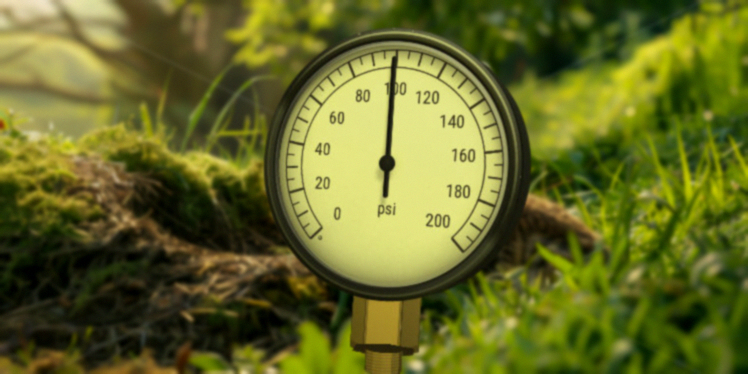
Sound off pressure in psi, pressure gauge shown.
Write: 100 psi
